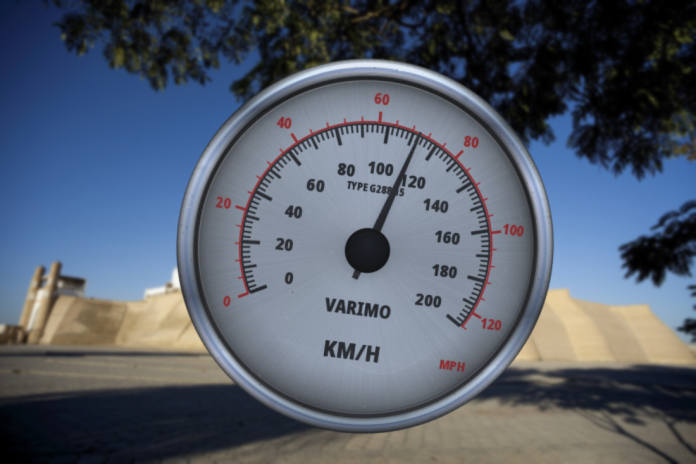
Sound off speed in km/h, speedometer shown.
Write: 112 km/h
